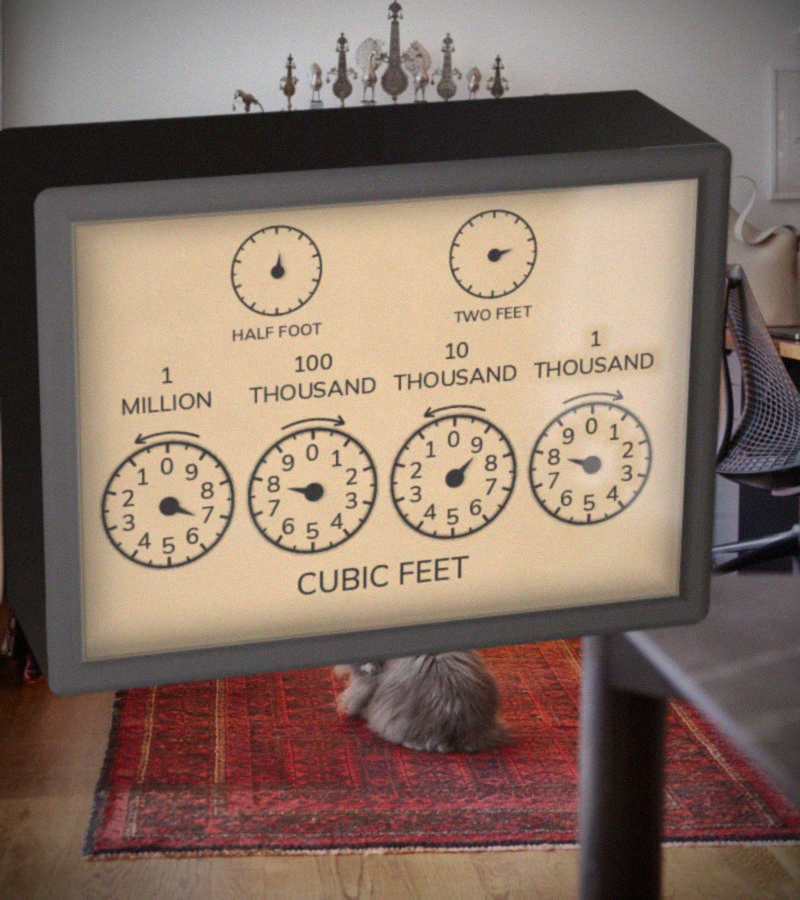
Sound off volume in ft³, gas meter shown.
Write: 678800 ft³
